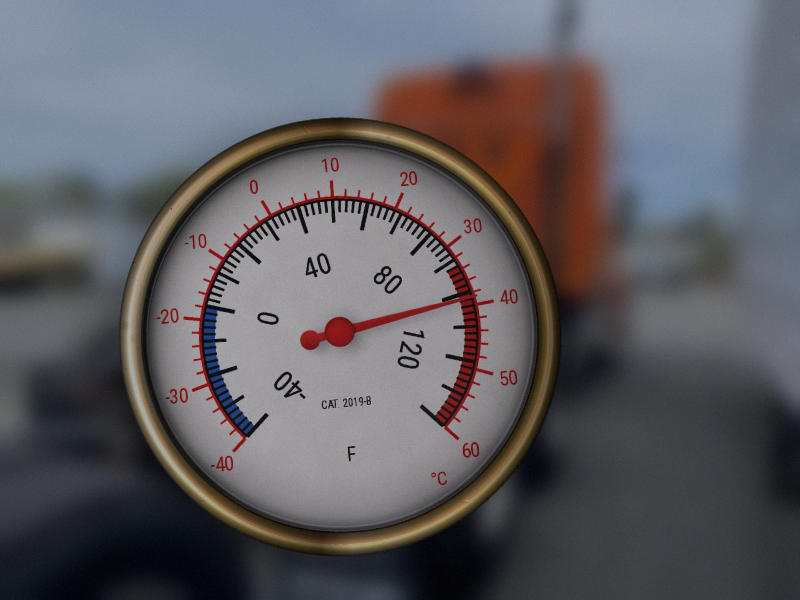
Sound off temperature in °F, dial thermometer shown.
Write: 102 °F
